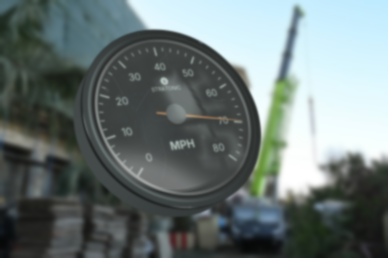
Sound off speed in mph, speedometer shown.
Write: 70 mph
